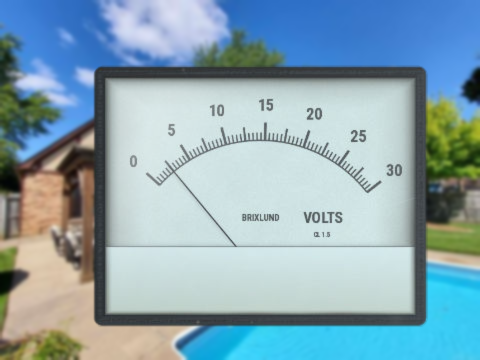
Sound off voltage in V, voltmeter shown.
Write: 2.5 V
